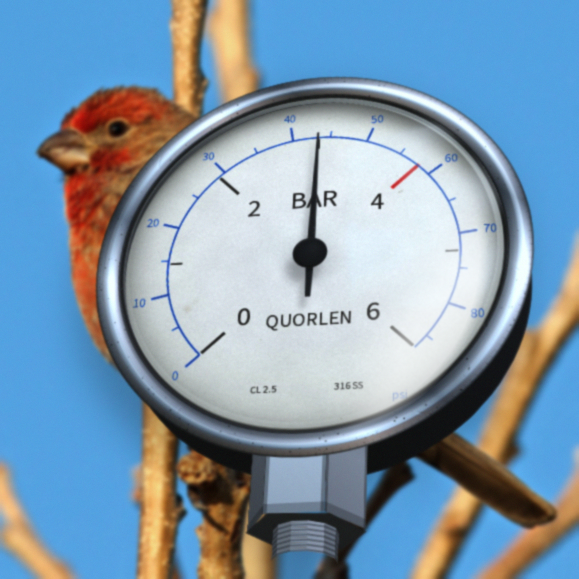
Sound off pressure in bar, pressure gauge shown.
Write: 3 bar
